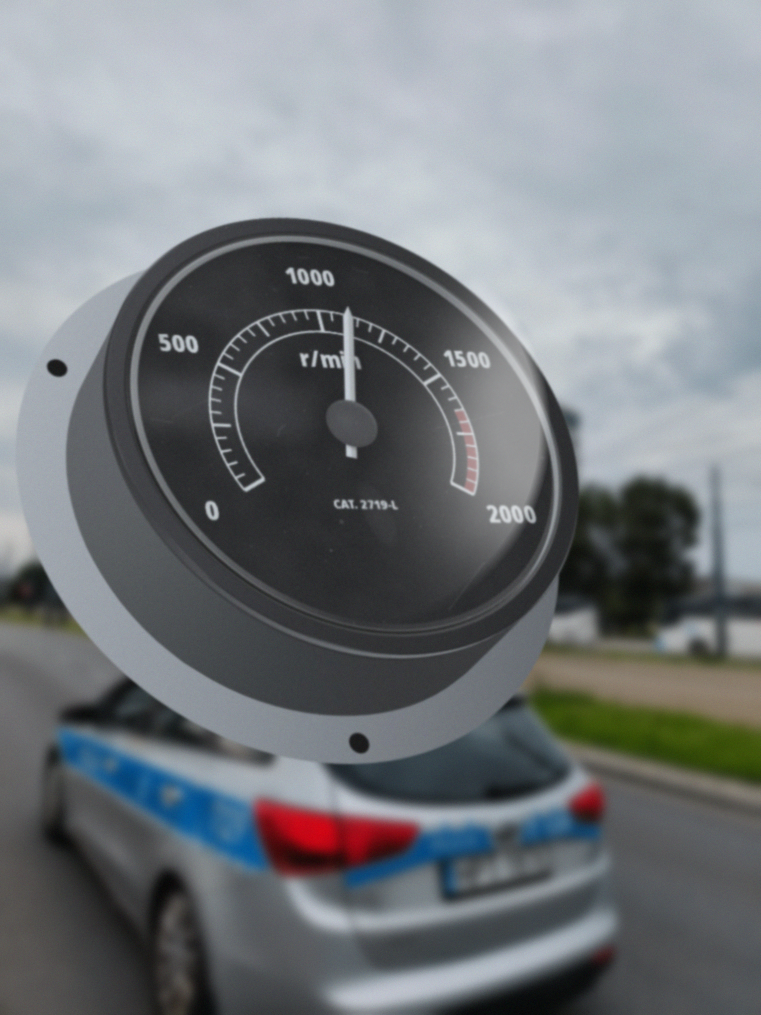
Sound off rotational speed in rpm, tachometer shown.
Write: 1100 rpm
